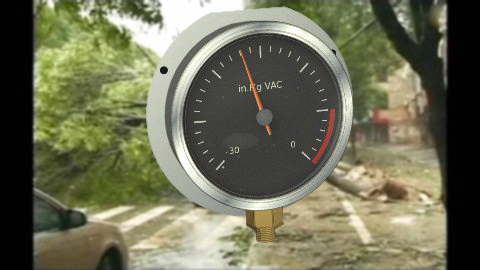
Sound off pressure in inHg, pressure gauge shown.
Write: -17 inHg
